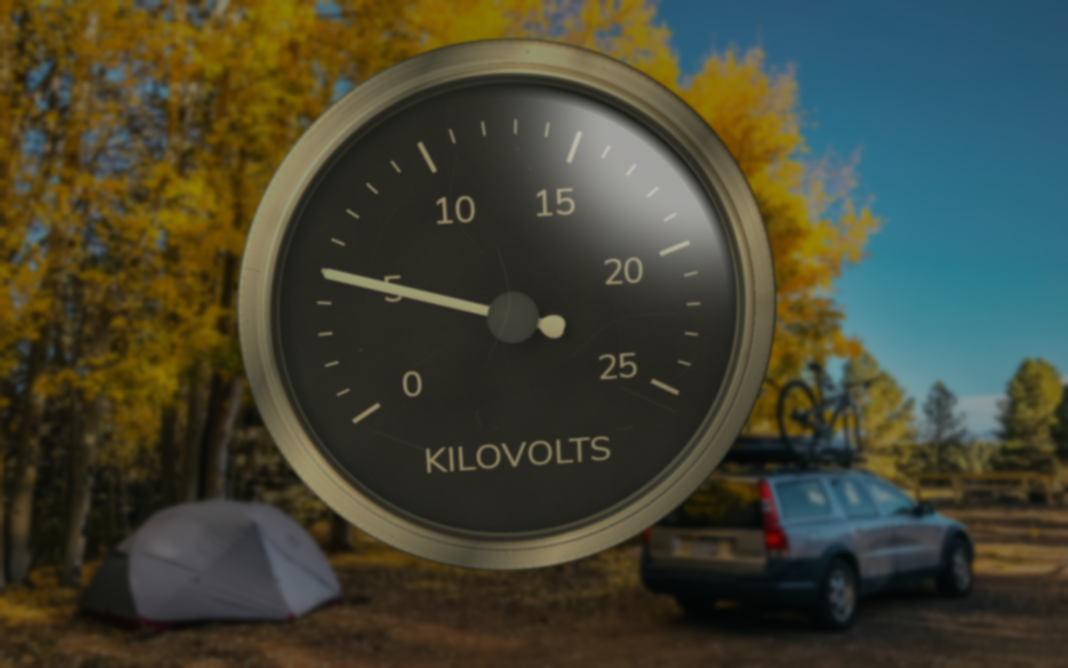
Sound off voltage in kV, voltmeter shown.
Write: 5 kV
